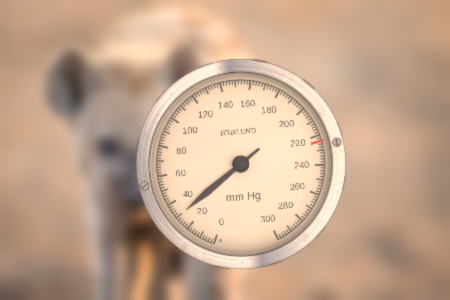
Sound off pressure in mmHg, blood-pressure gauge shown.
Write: 30 mmHg
